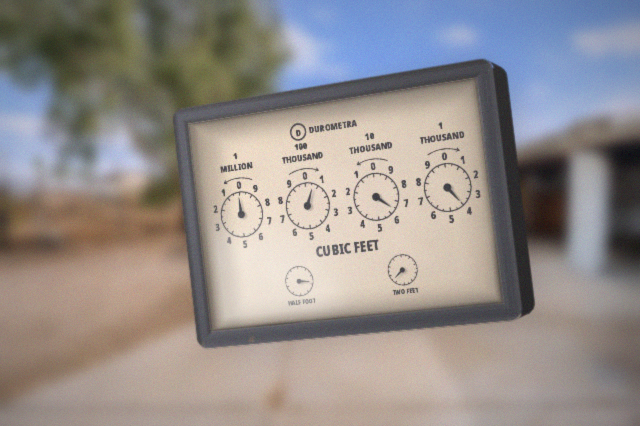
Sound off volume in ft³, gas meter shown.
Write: 6400 ft³
